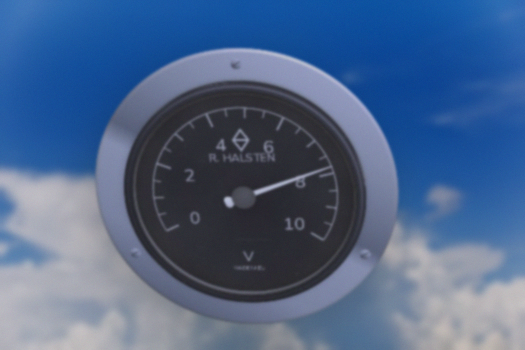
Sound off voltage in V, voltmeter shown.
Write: 7.75 V
